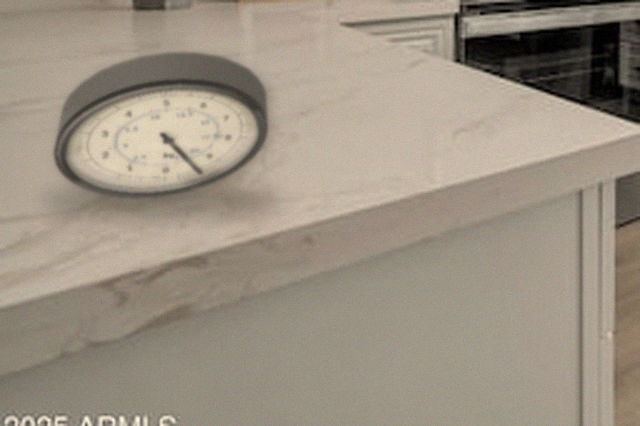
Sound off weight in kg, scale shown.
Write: 9.5 kg
